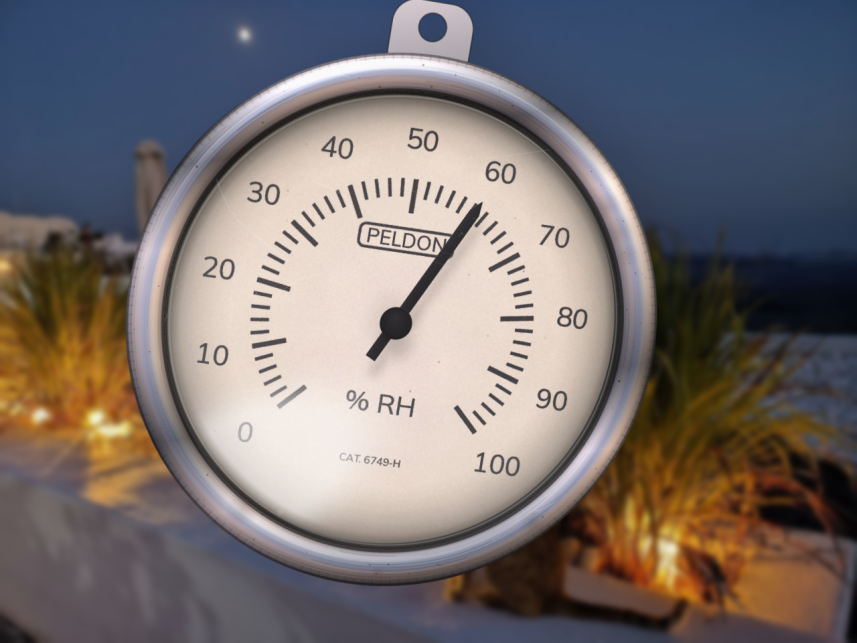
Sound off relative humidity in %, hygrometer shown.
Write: 60 %
